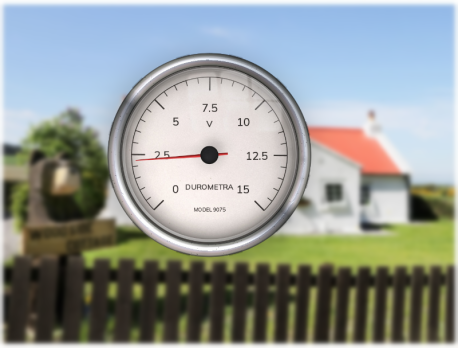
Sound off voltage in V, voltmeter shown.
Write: 2.25 V
